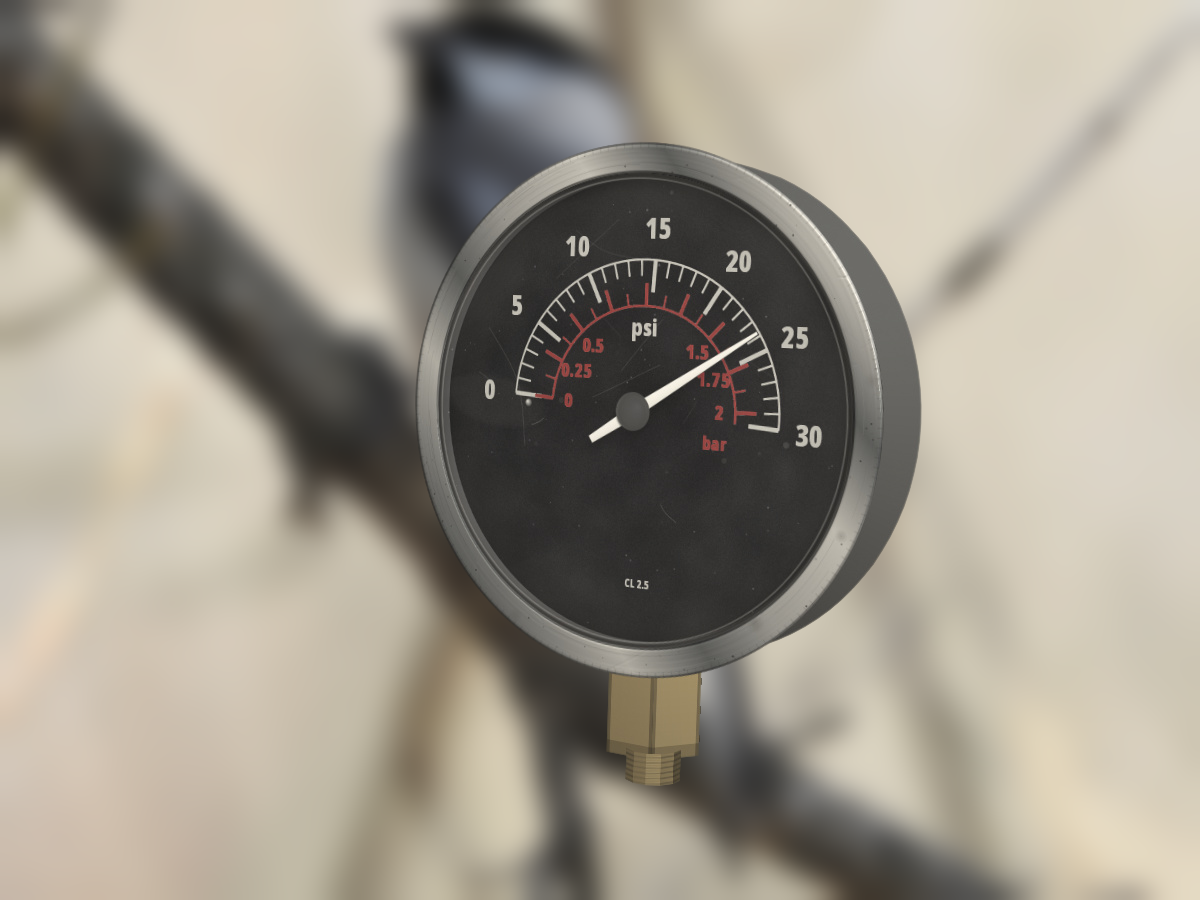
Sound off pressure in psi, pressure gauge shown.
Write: 24 psi
